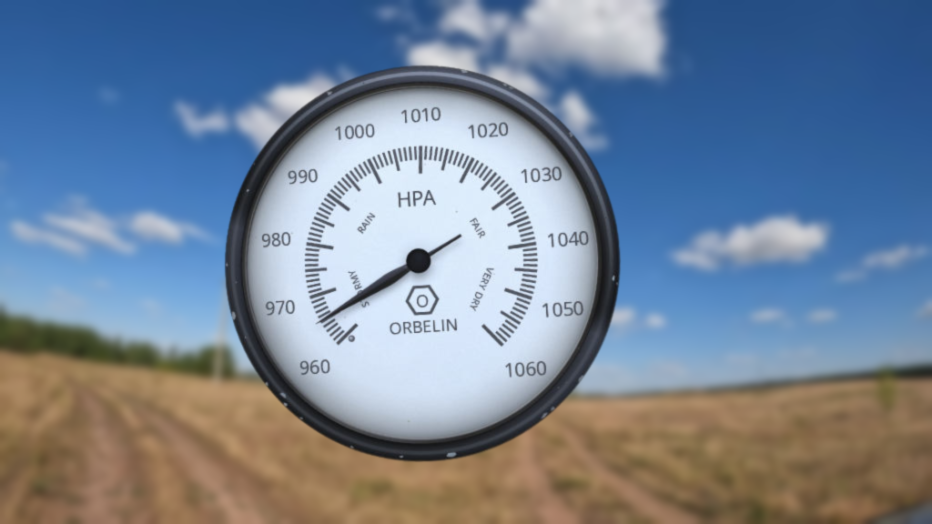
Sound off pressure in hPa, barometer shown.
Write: 965 hPa
